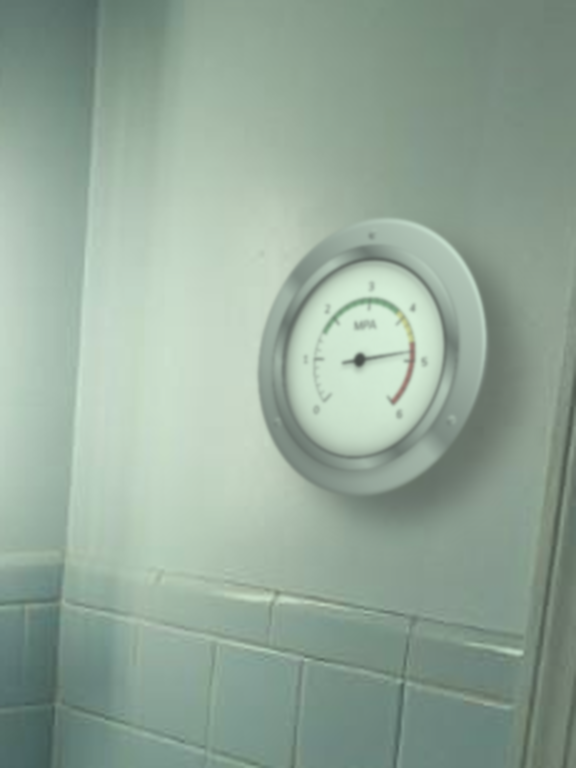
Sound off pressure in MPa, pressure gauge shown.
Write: 4.8 MPa
